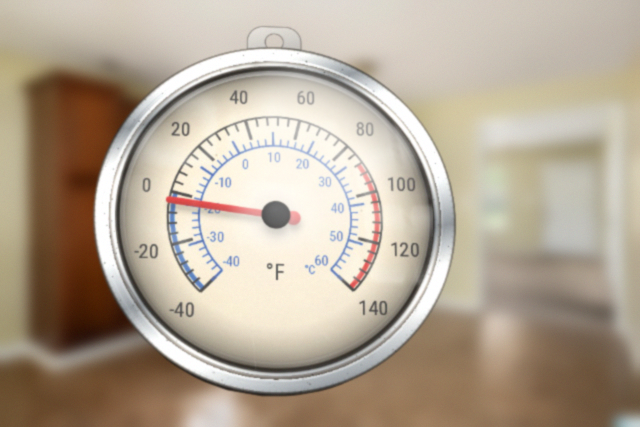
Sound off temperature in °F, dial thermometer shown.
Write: -4 °F
